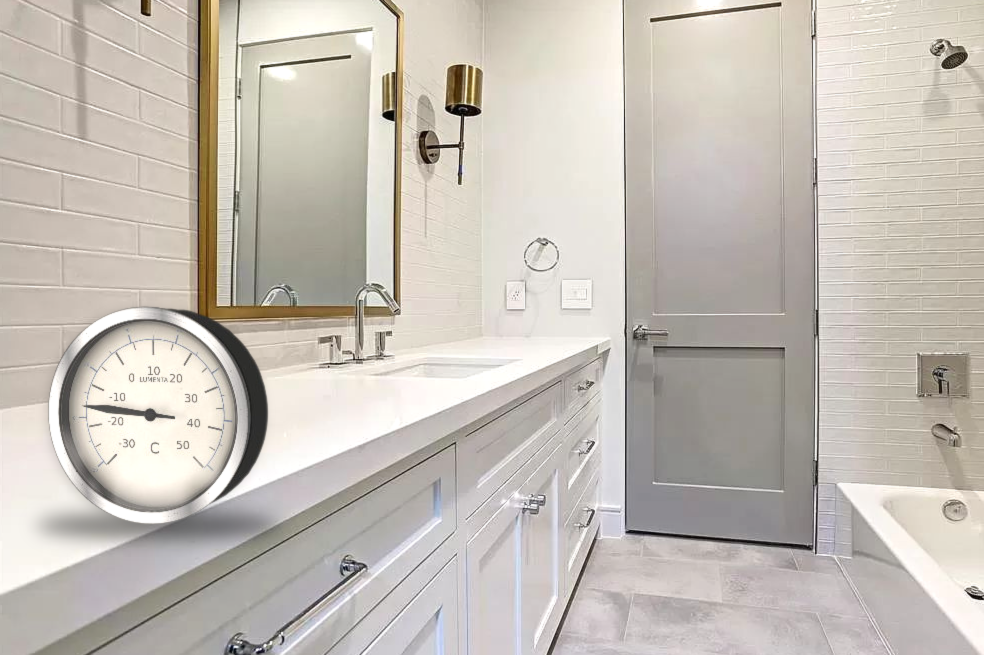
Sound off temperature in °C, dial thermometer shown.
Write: -15 °C
